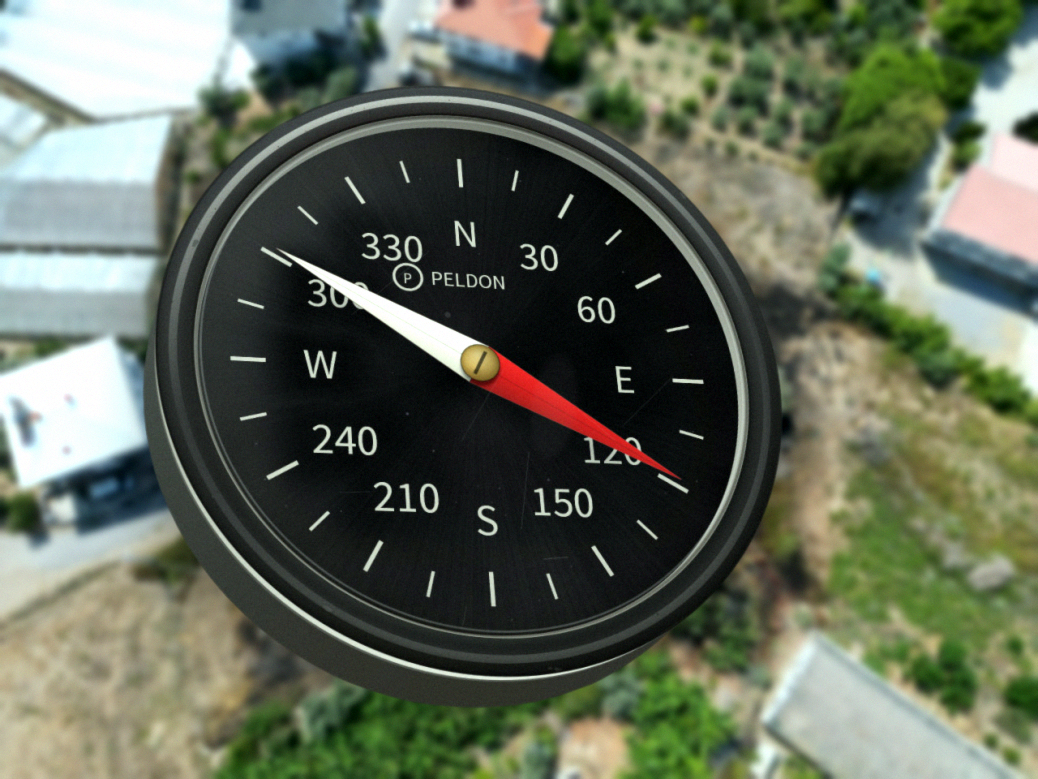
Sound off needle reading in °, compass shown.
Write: 120 °
